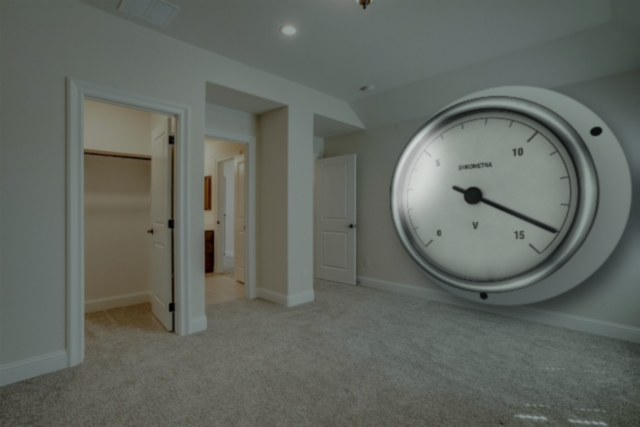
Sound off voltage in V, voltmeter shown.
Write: 14 V
